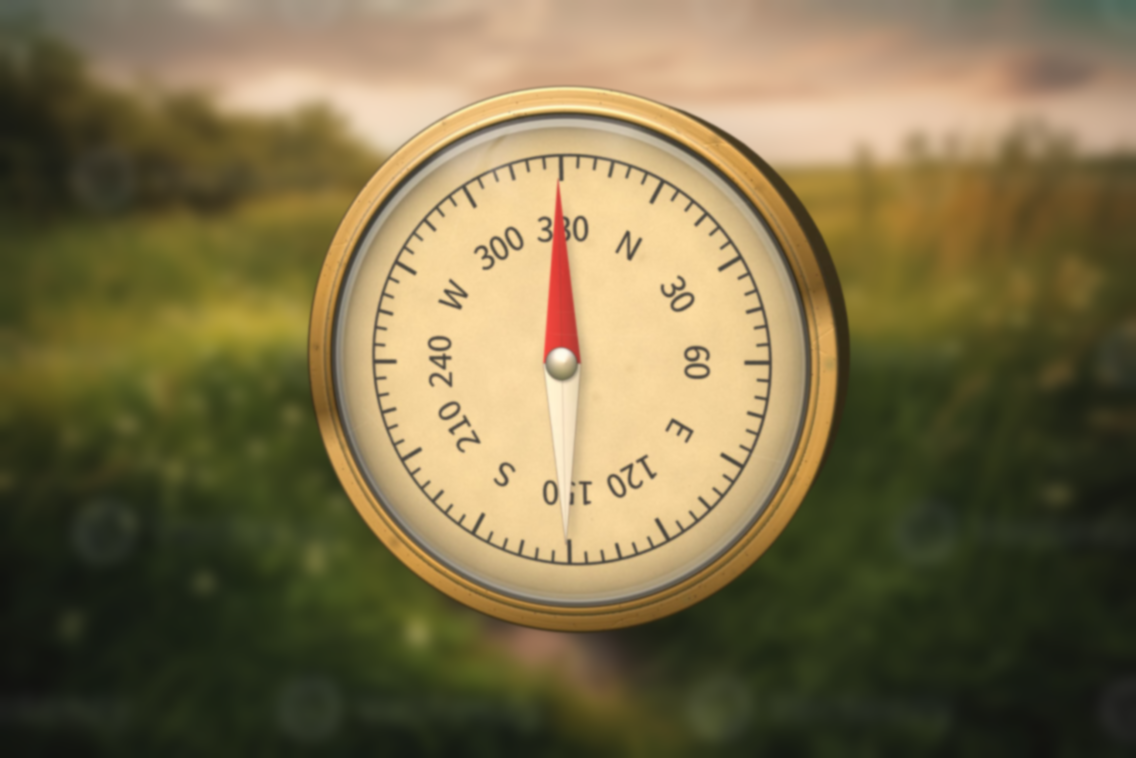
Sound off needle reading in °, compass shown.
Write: 330 °
